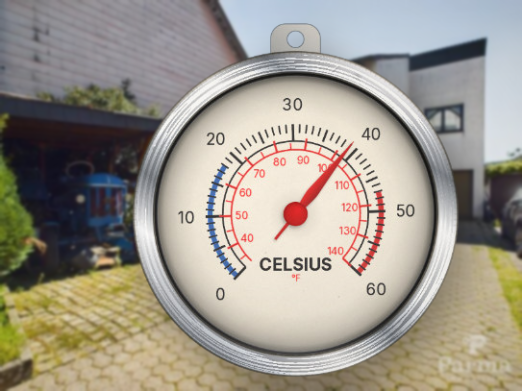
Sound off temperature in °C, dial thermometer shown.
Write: 39 °C
